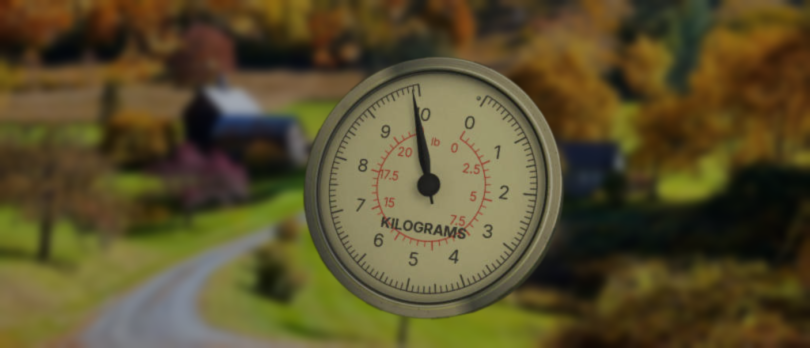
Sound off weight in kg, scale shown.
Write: 9.9 kg
